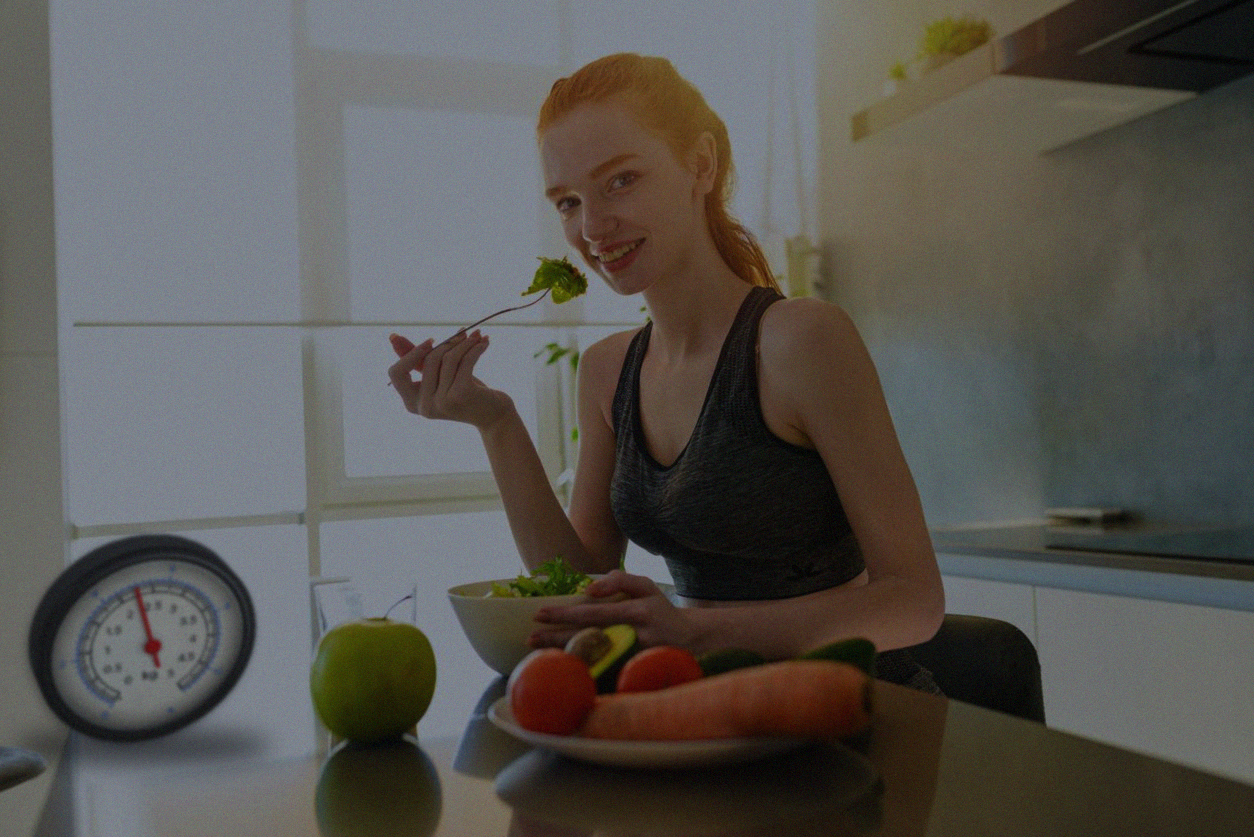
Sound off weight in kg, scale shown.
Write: 2.25 kg
